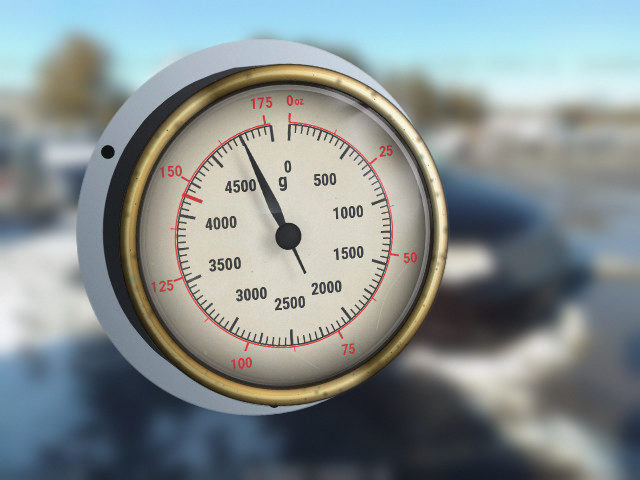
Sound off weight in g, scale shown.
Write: 4750 g
